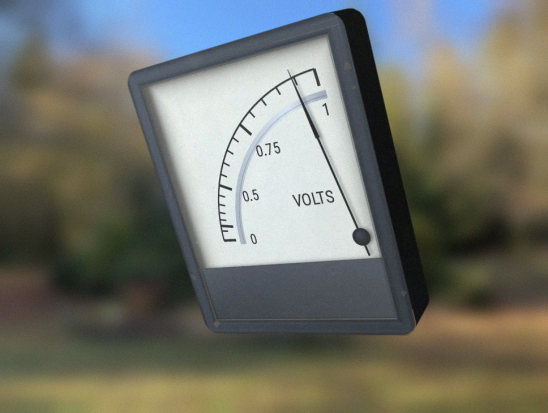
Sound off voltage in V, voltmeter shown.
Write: 0.95 V
